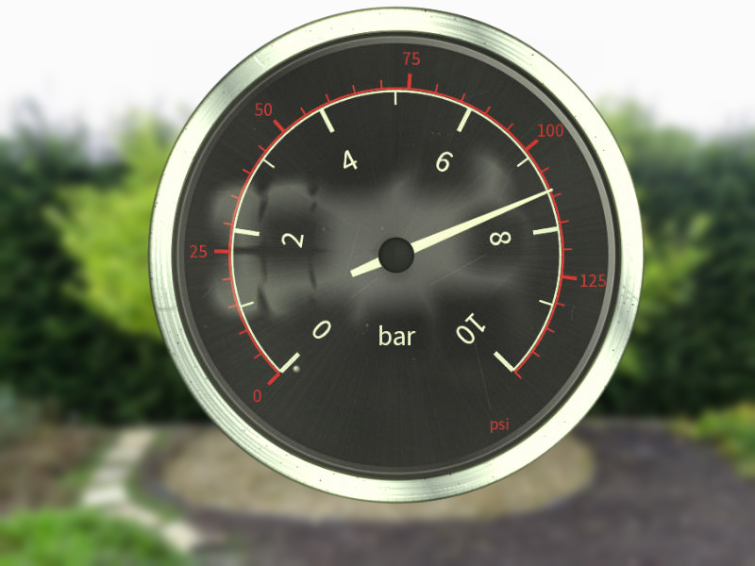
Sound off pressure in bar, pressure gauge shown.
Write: 7.5 bar
